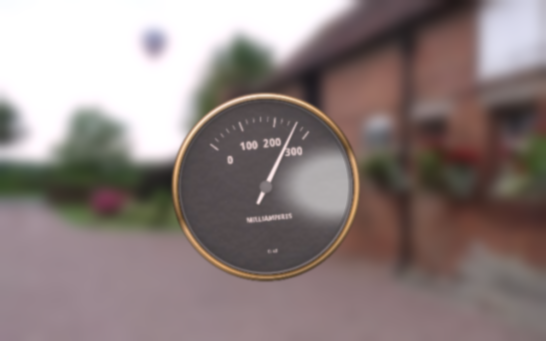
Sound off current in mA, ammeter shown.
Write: 260 mA
